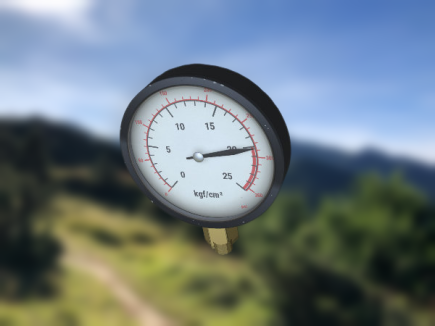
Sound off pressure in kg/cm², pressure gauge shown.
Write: 20 kg/cm²
